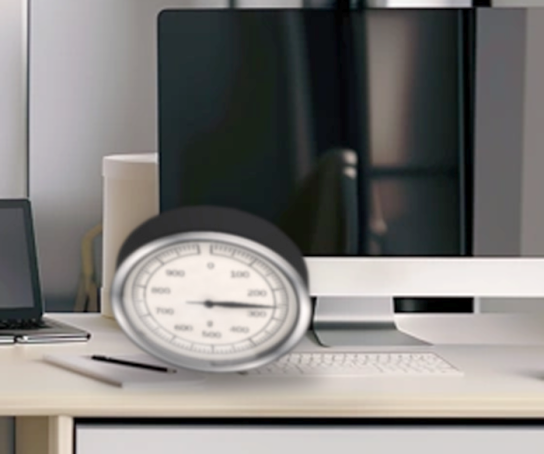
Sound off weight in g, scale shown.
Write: 250 g
